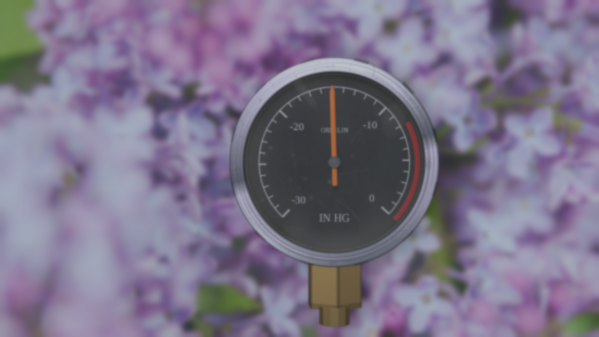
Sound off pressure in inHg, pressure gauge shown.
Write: -15 inHg
